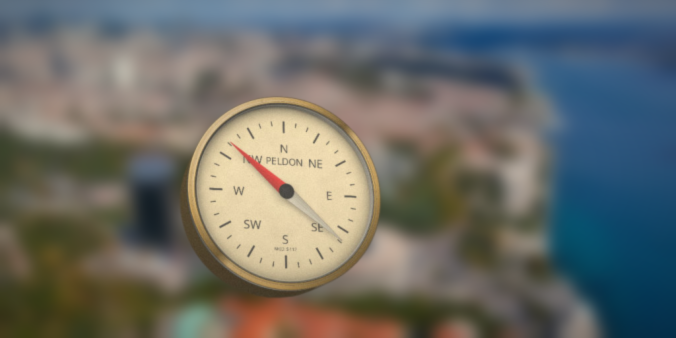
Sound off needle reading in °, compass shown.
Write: 310 °
